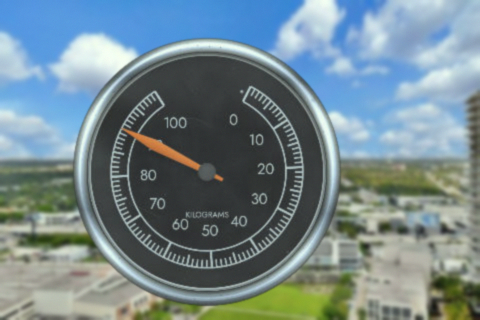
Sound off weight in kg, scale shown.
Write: 90 kg
